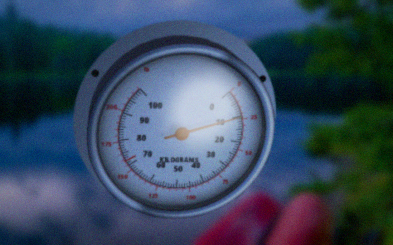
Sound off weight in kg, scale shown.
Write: 10 kg
